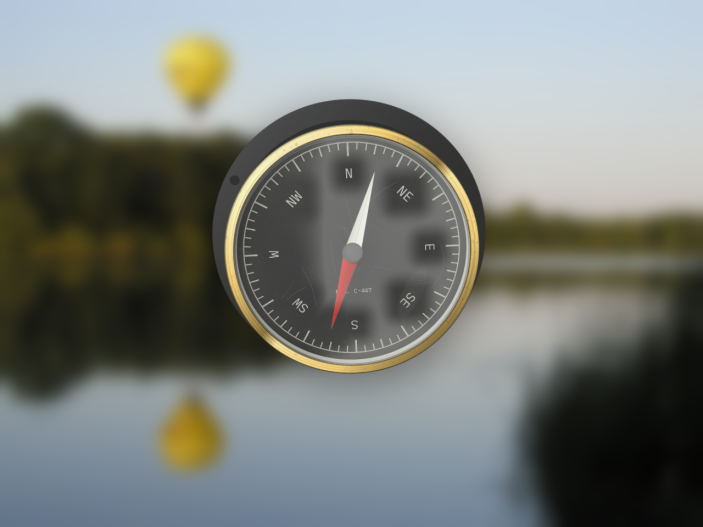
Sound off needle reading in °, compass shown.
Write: 197.5 °
